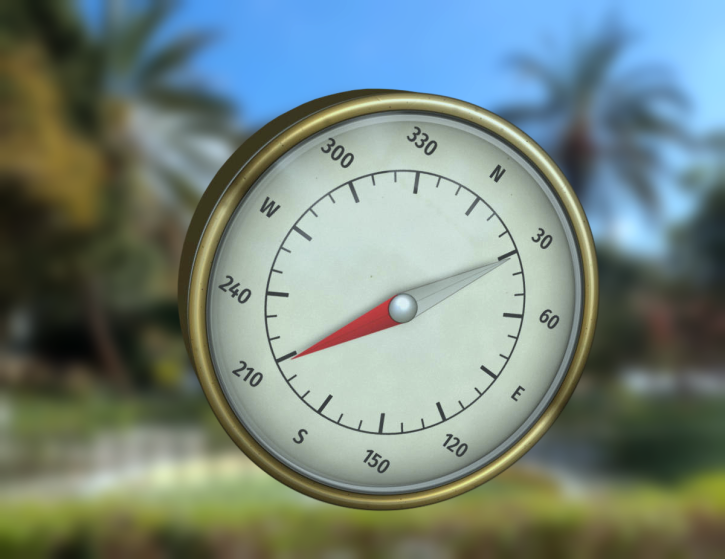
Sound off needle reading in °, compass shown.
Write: 210 °
